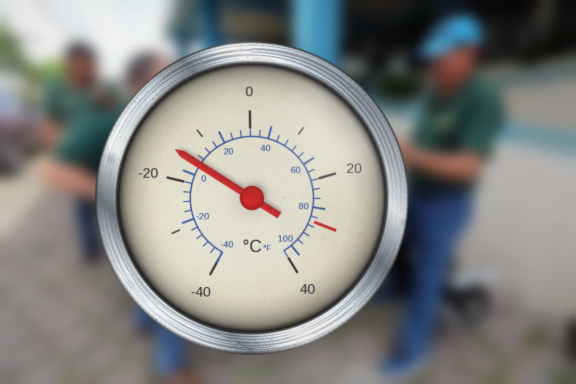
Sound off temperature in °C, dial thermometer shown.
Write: -15 °C
